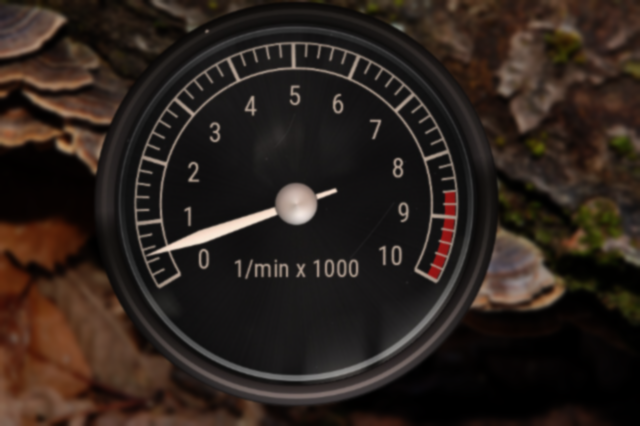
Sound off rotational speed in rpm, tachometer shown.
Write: 500 rpm
